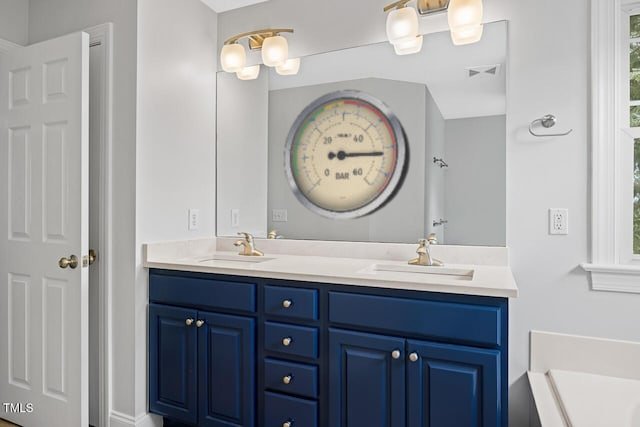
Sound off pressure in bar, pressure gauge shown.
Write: 50 bar
